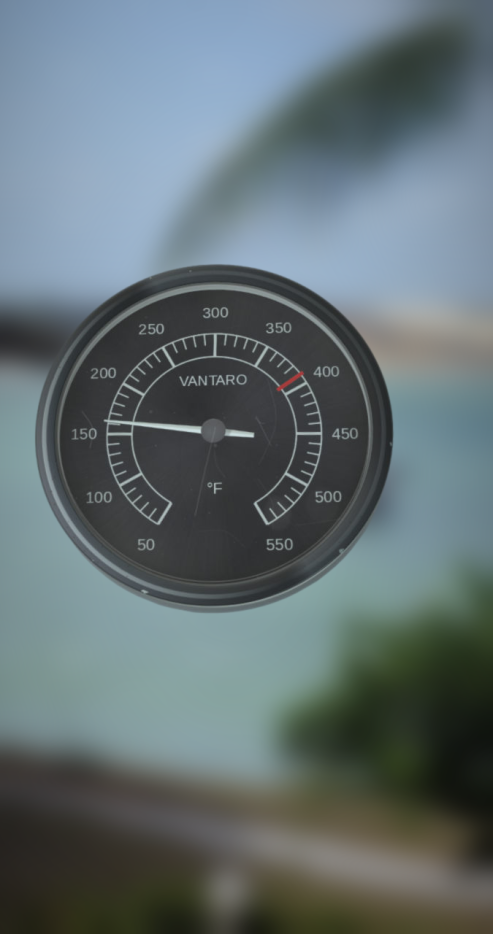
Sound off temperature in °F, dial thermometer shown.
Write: 160 °F
